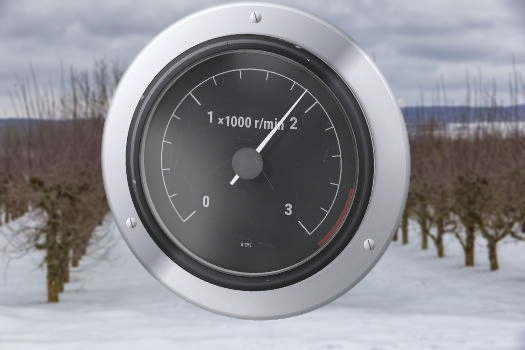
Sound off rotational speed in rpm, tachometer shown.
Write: 1900 rpm
